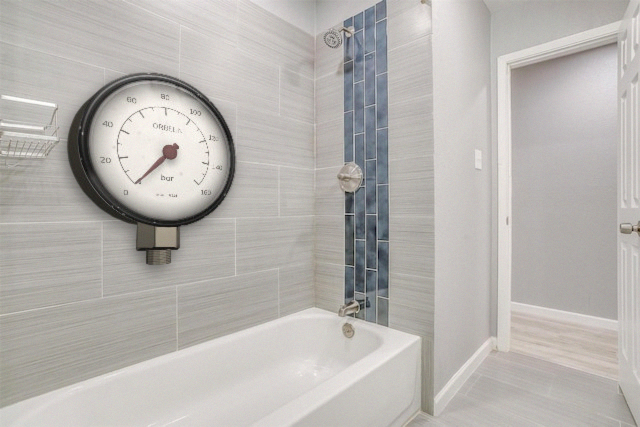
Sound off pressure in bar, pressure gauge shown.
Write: 0 bar
